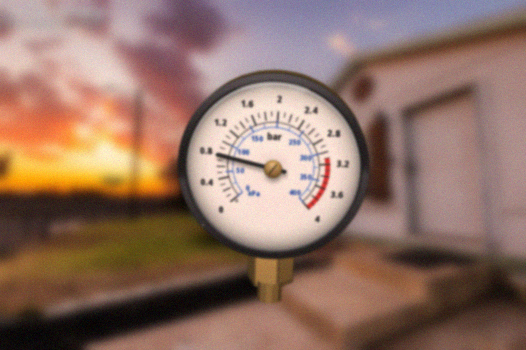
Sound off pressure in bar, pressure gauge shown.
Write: 0.8 bar
